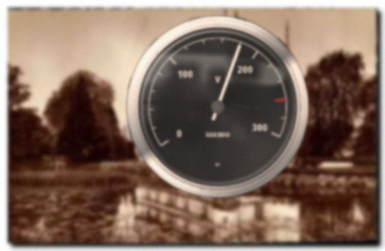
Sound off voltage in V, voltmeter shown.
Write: 180 V
